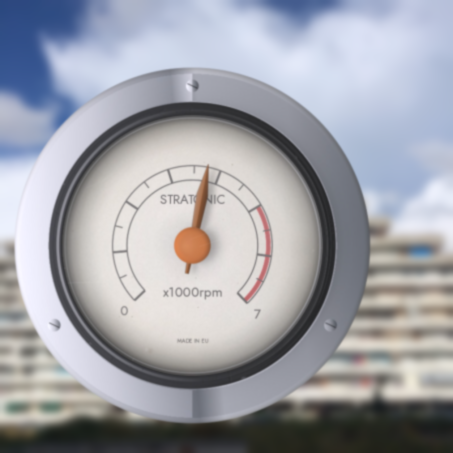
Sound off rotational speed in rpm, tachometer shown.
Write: 3750 rpm
